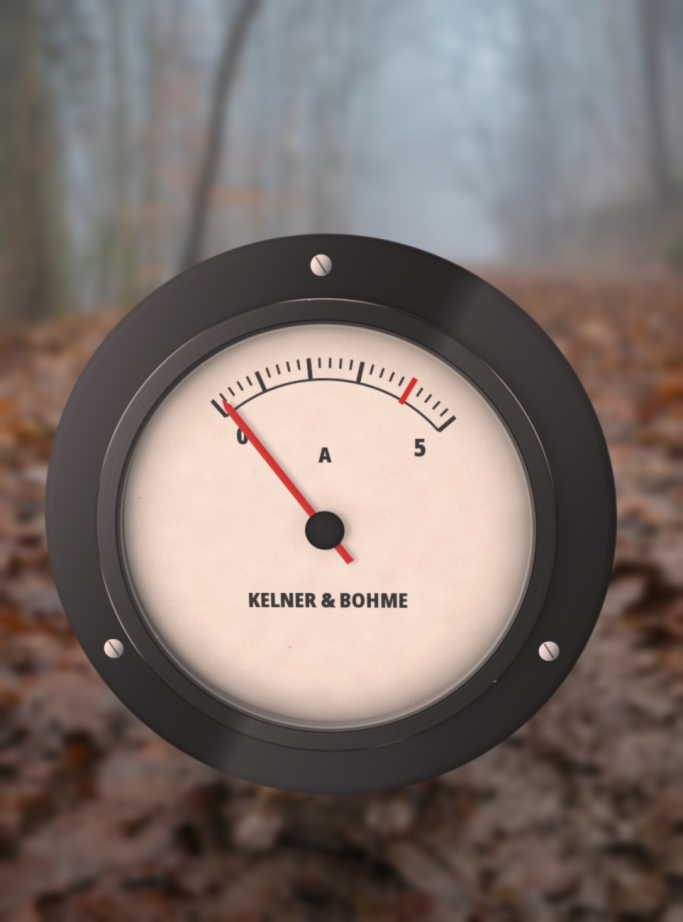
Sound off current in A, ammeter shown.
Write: 0.2 A
